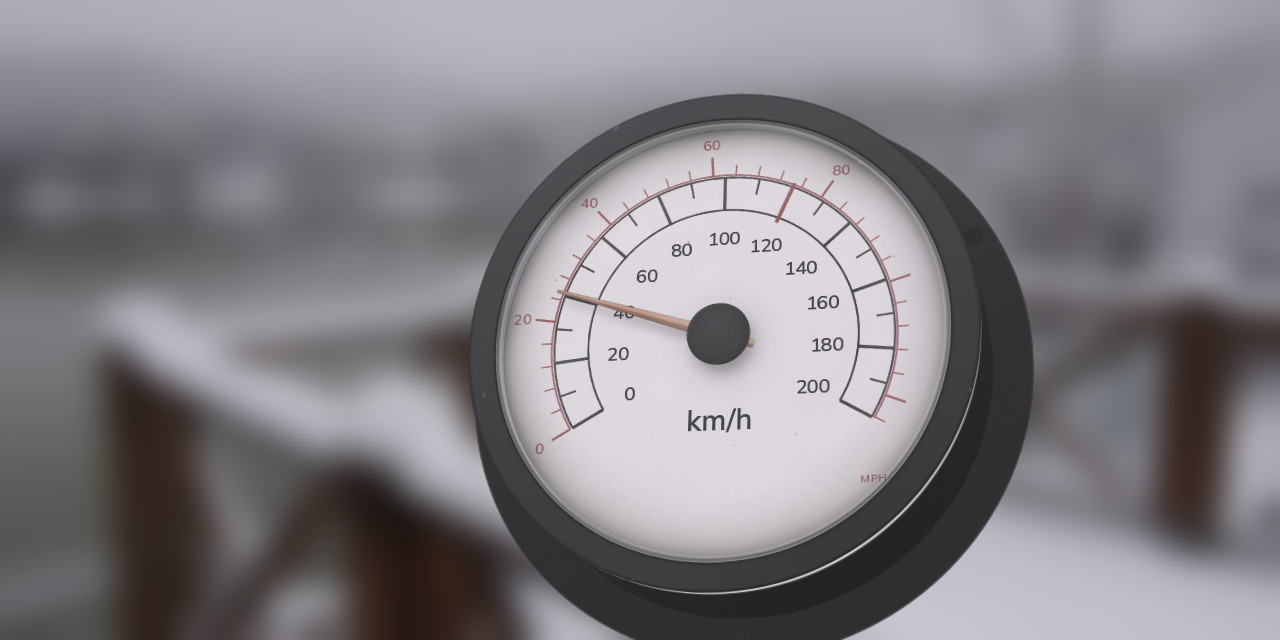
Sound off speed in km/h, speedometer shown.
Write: 40 km/h
